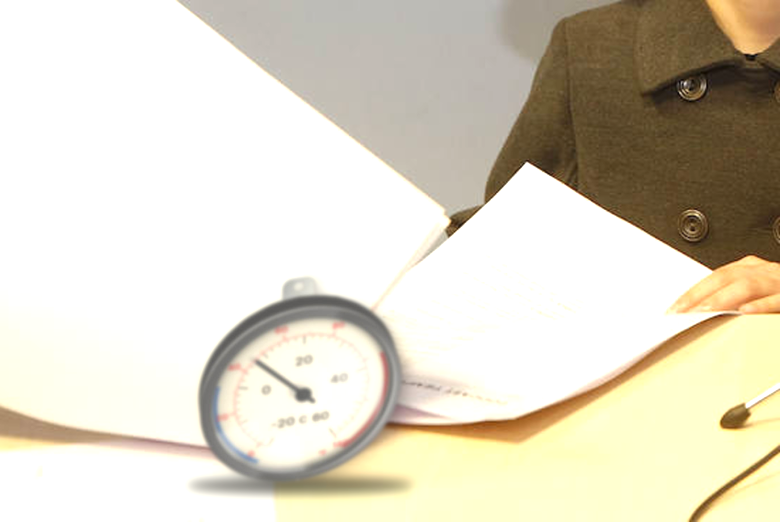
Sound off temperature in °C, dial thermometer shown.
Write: 8 °C
